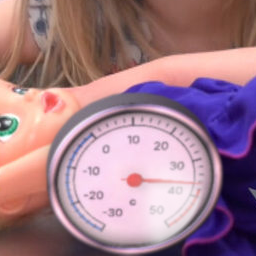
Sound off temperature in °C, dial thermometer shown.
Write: 36 °C
